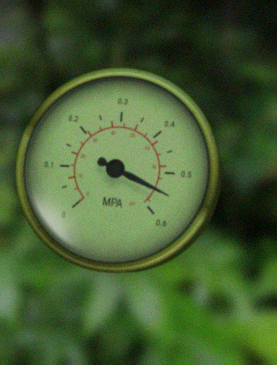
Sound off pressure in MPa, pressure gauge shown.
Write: 0.55 MPa
